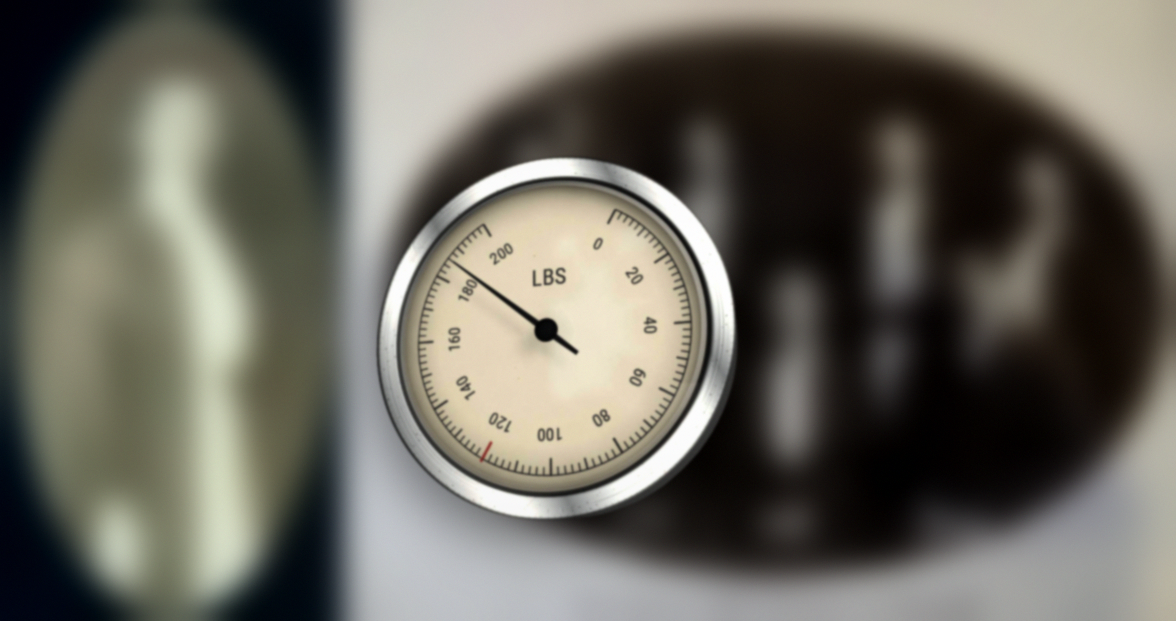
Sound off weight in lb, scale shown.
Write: 186 lb
